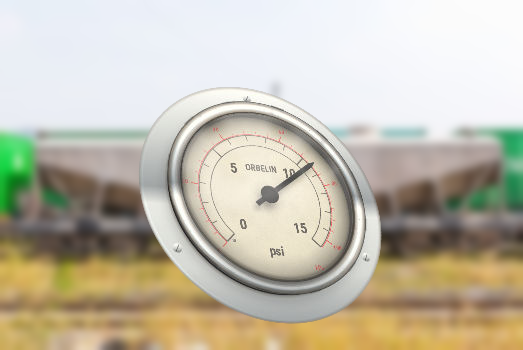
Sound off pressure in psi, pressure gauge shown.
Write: 10.5 psi
